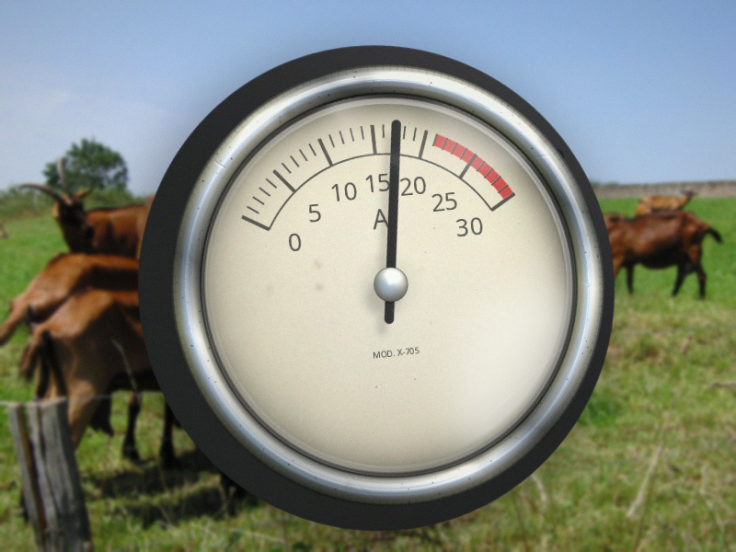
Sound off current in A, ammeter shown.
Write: 17 A
